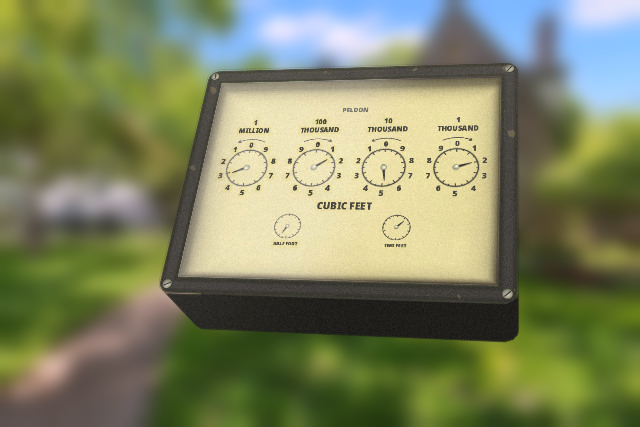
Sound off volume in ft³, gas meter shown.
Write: 315200 ft³
